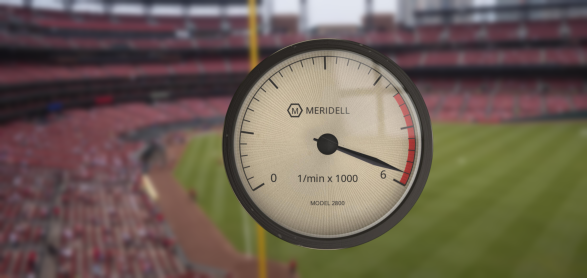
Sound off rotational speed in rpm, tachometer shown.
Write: 5800 rpm
